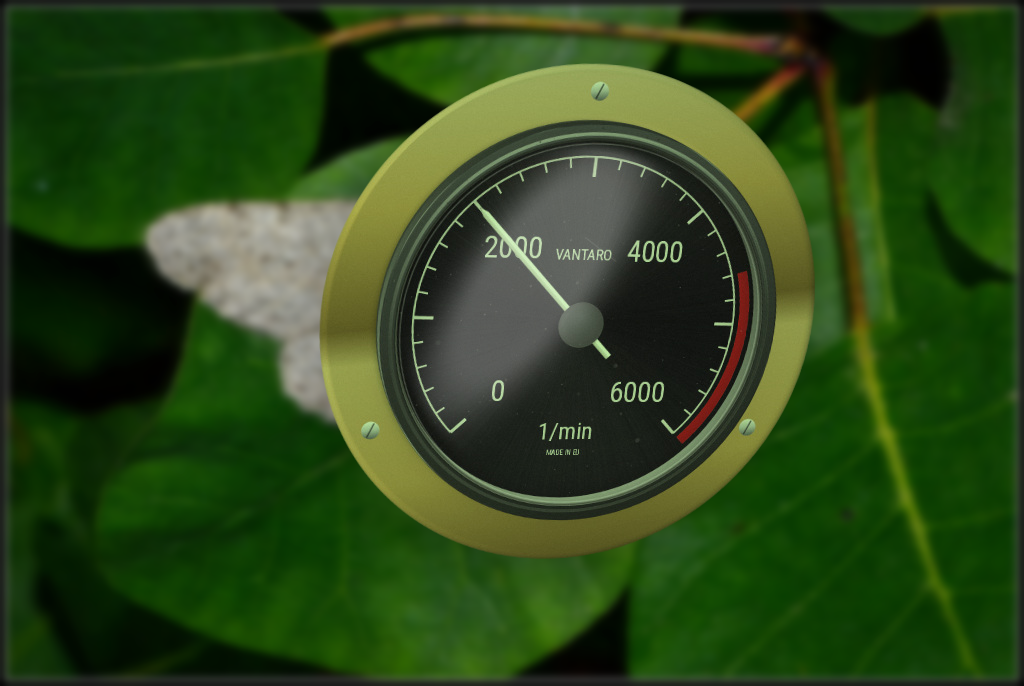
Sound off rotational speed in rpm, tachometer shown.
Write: 2000 rpm
